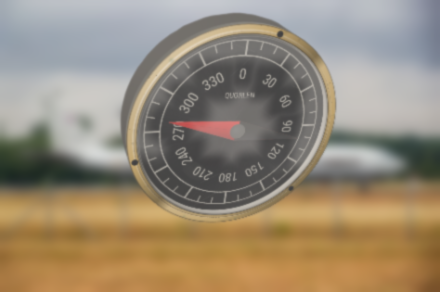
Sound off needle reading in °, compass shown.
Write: 280 °
